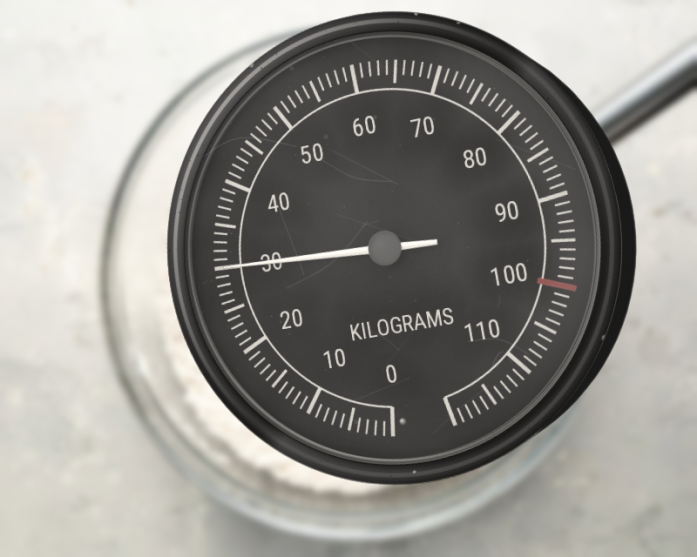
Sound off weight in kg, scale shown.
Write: 30 kg
